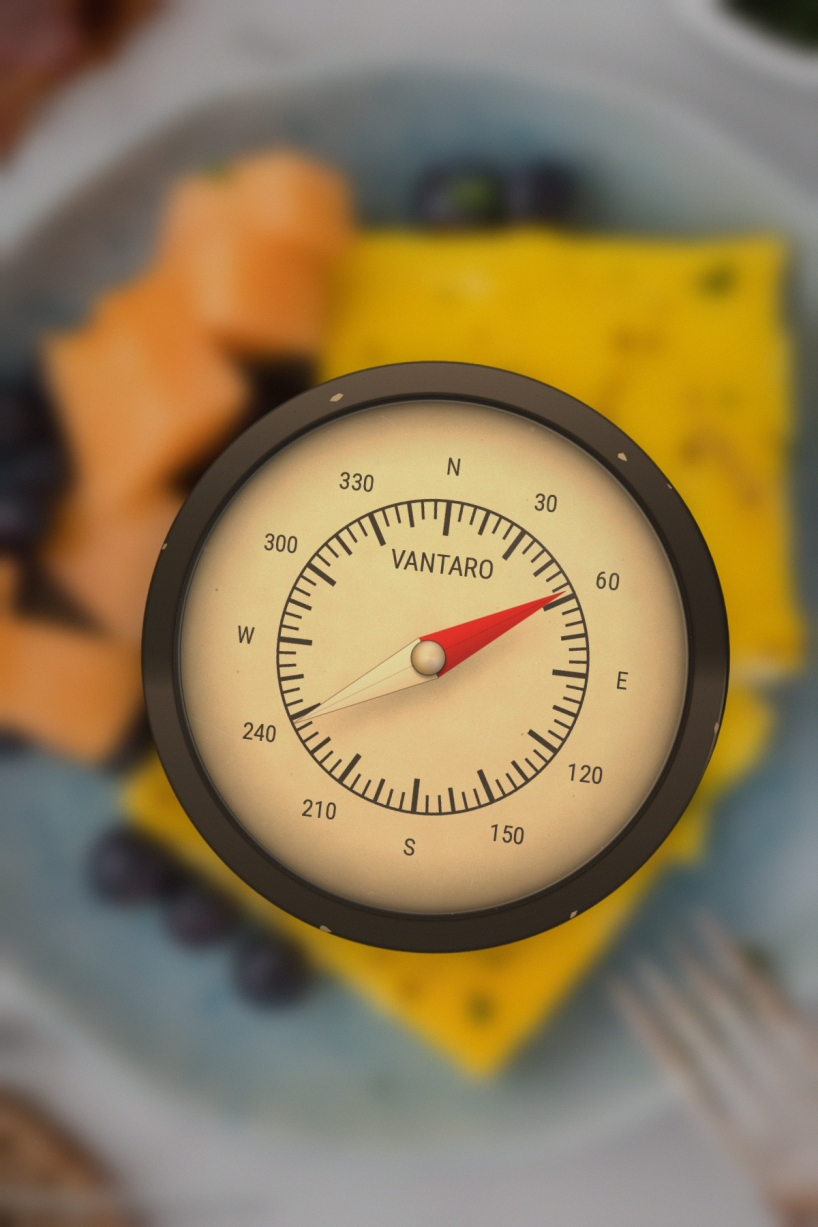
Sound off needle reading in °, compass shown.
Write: 57.5 °
